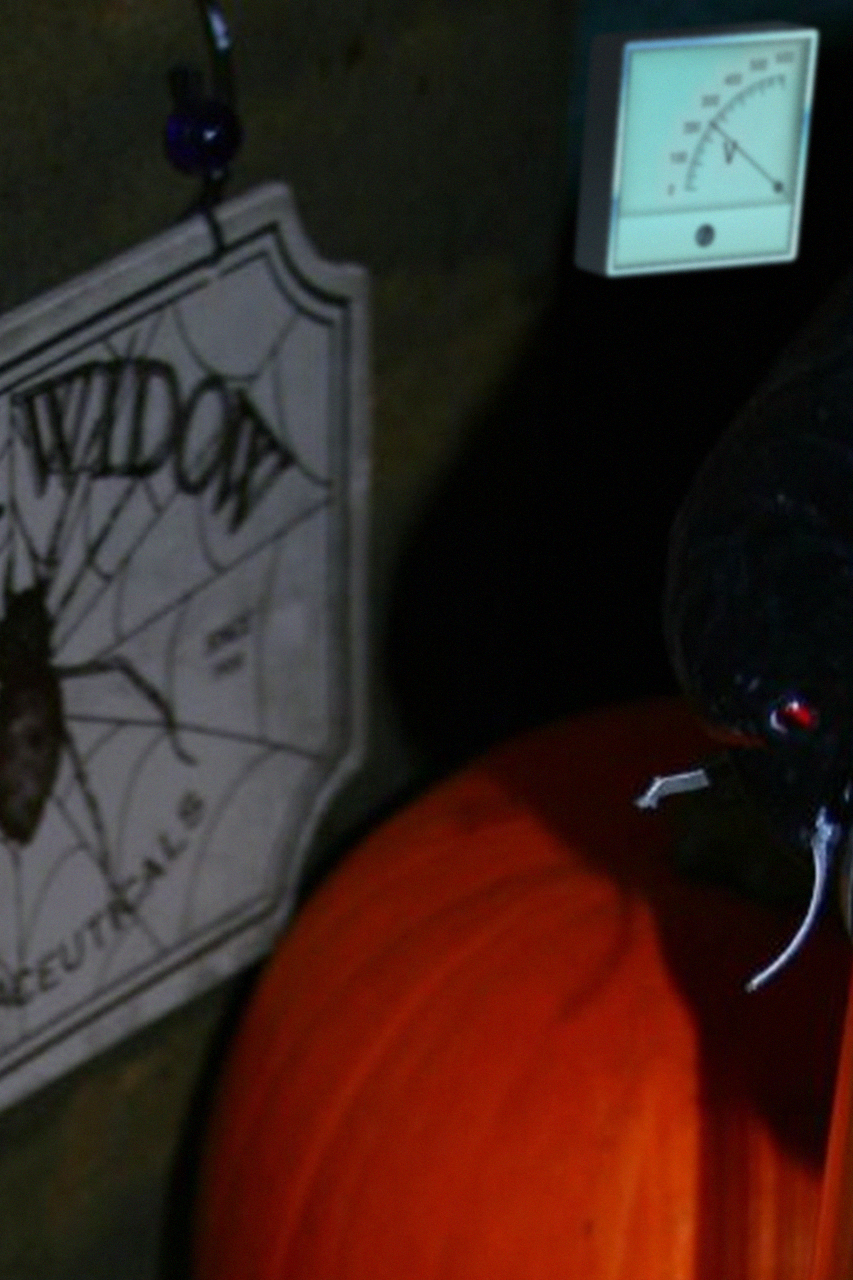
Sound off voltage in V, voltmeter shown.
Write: 250 V
